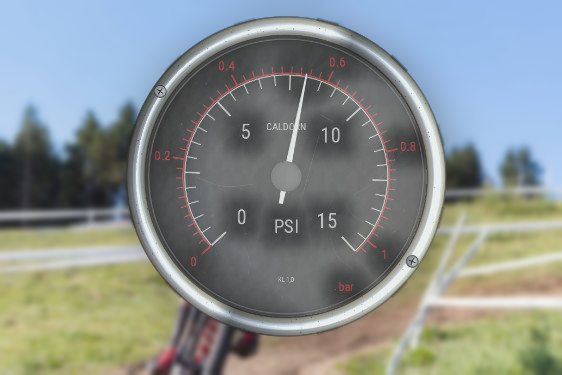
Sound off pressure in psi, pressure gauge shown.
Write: 8 psi
